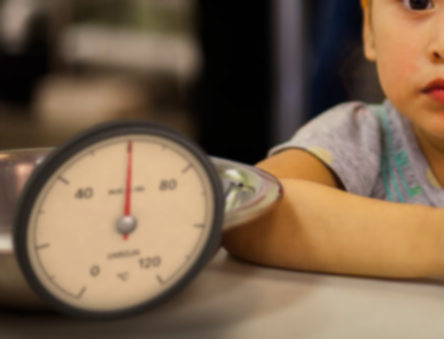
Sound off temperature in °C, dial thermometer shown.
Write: 60 °C
